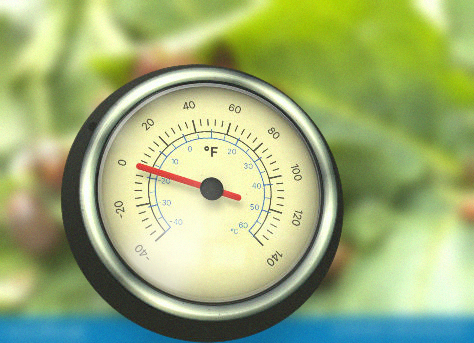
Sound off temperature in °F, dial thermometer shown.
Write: 0 °F
